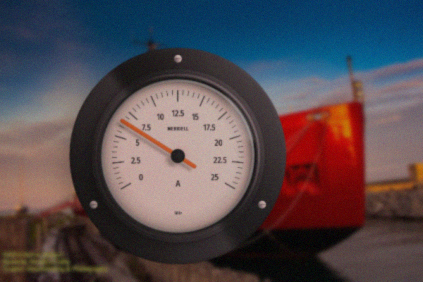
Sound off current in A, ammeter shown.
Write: 6.5 A
